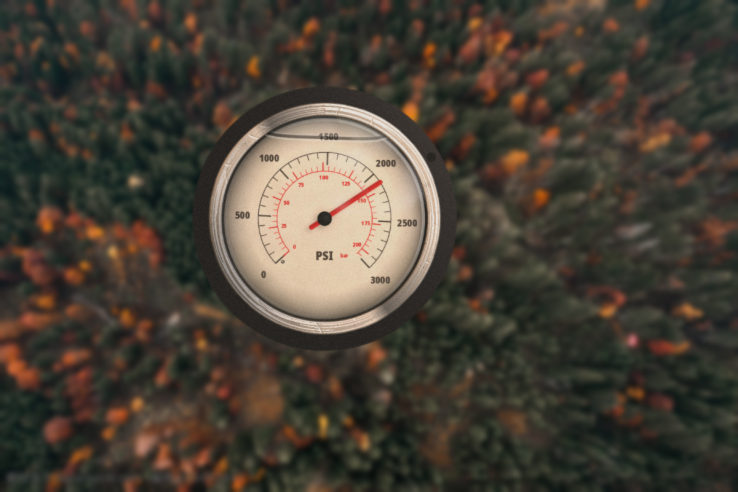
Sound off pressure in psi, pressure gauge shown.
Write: 2100 psi
